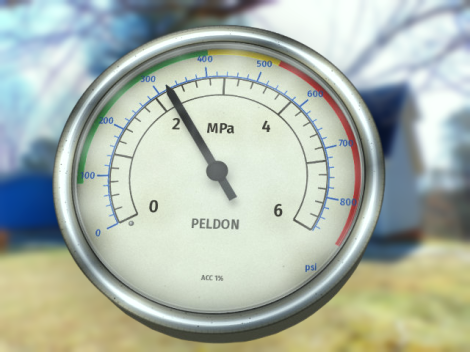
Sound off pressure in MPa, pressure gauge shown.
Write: 2.2 MPa
